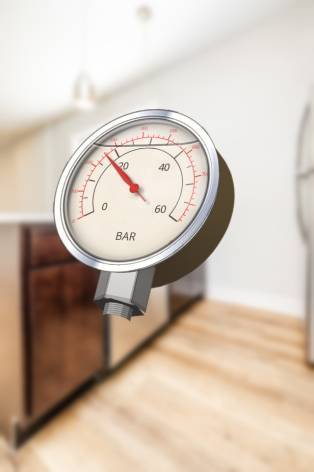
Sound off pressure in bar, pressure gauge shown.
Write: 17.5 bar
